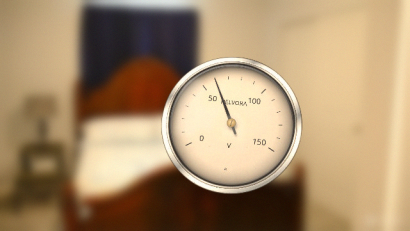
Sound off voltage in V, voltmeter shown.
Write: 60 V
